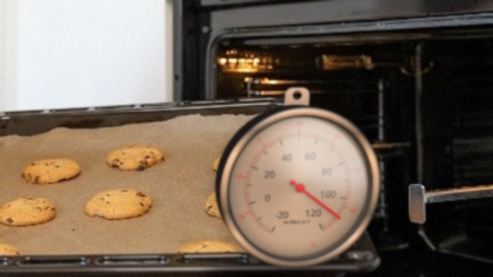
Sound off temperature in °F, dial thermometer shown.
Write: 110 °F
